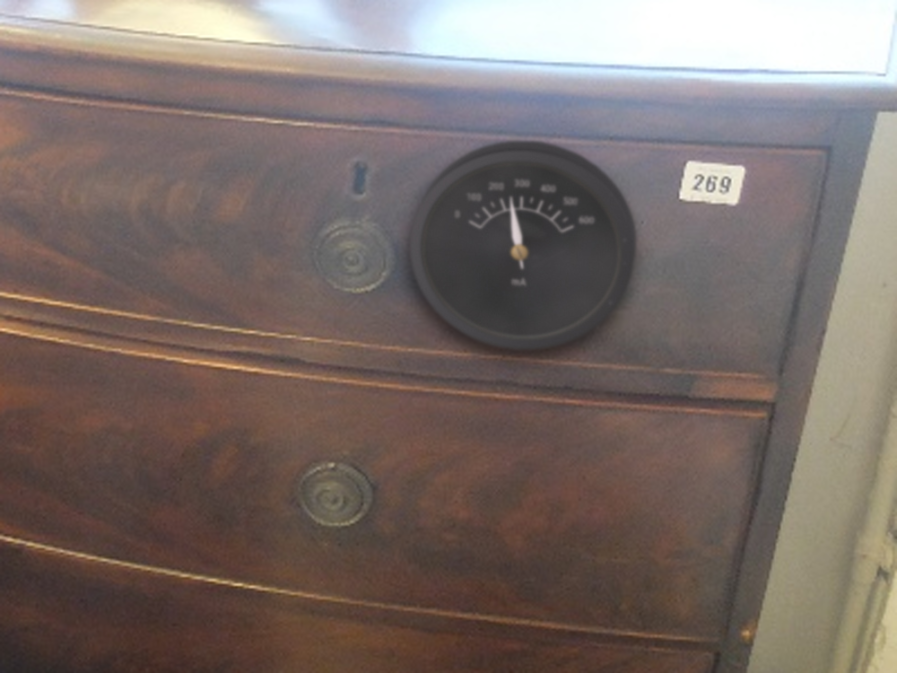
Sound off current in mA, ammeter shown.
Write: 250 mA
